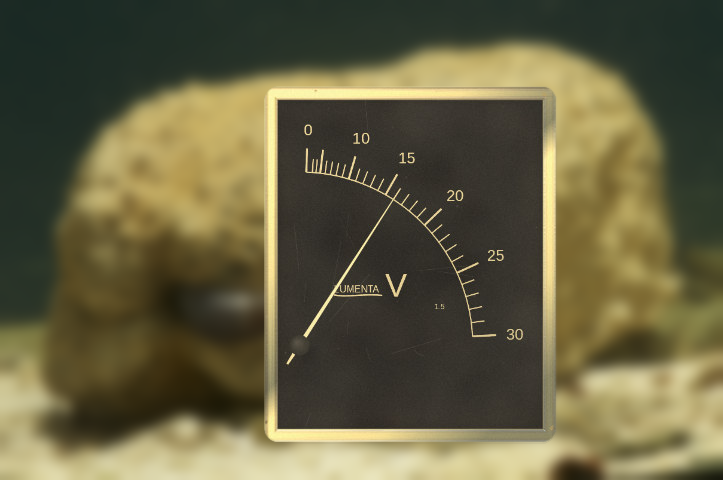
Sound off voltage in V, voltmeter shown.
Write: 16 V
